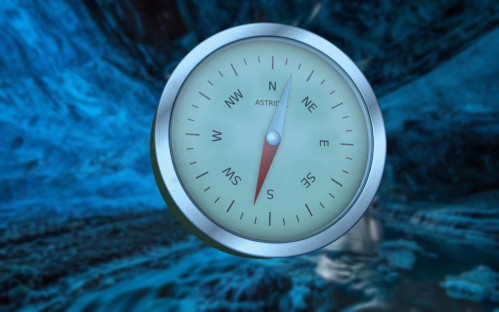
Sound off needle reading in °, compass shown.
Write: 195 °
